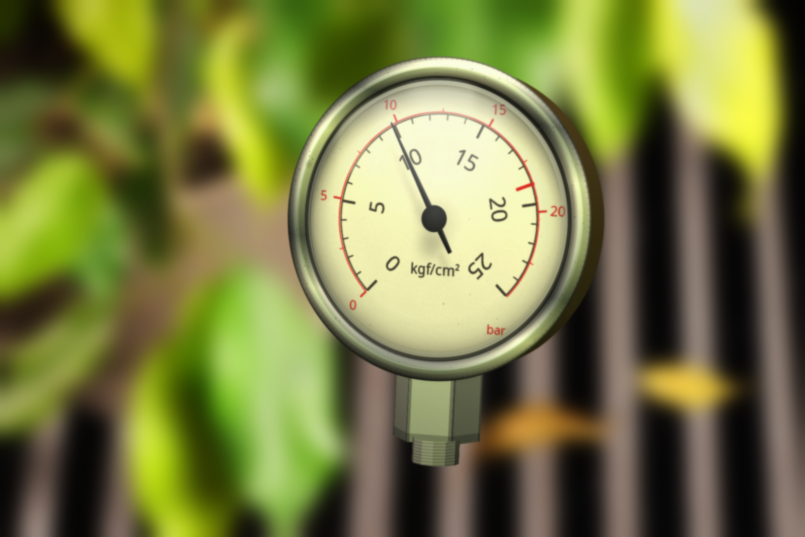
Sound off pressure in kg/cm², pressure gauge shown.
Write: 10 kg/cm²
